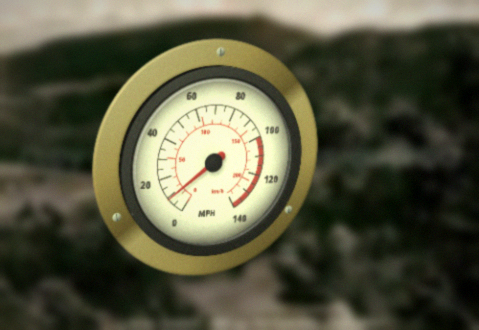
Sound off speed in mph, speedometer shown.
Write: 10 mph
